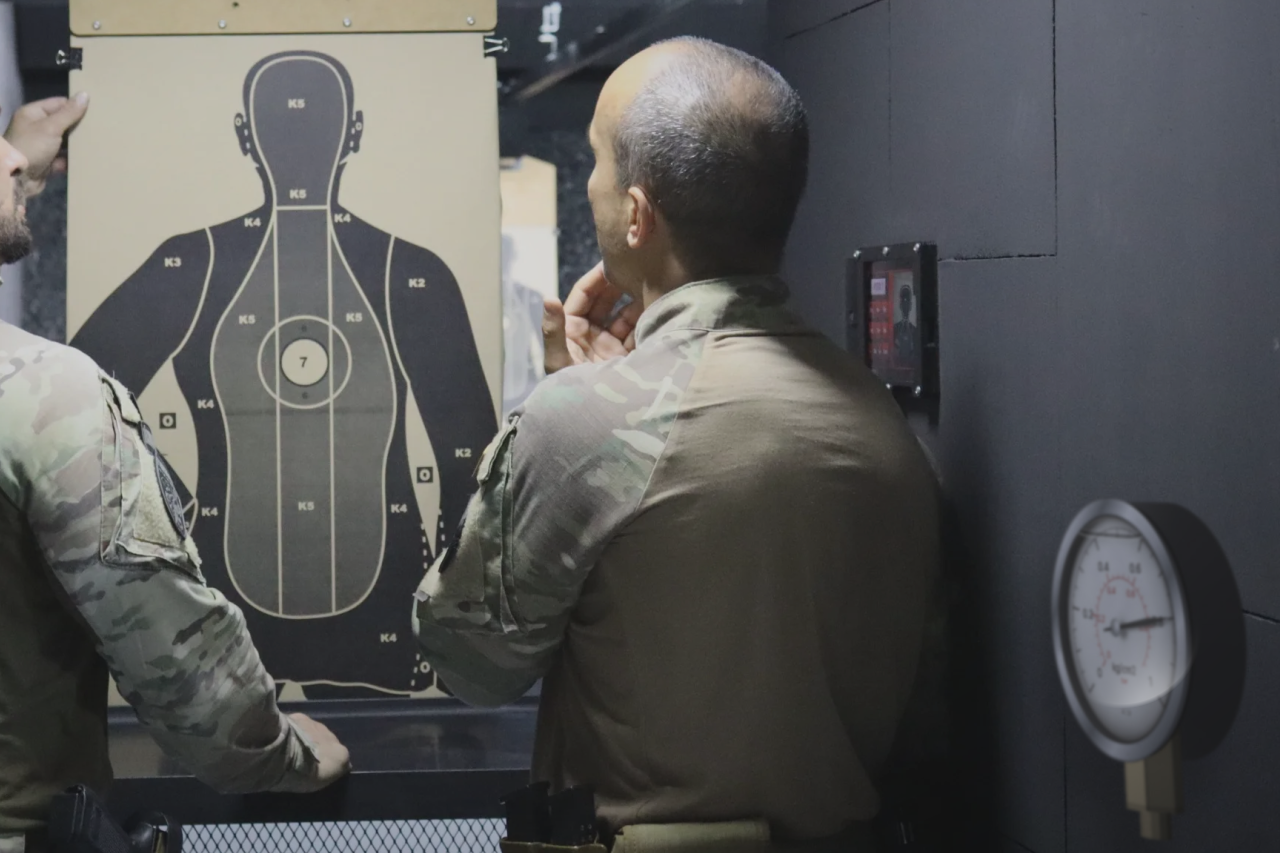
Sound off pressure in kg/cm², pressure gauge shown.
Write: 0.8 kg/cm²
